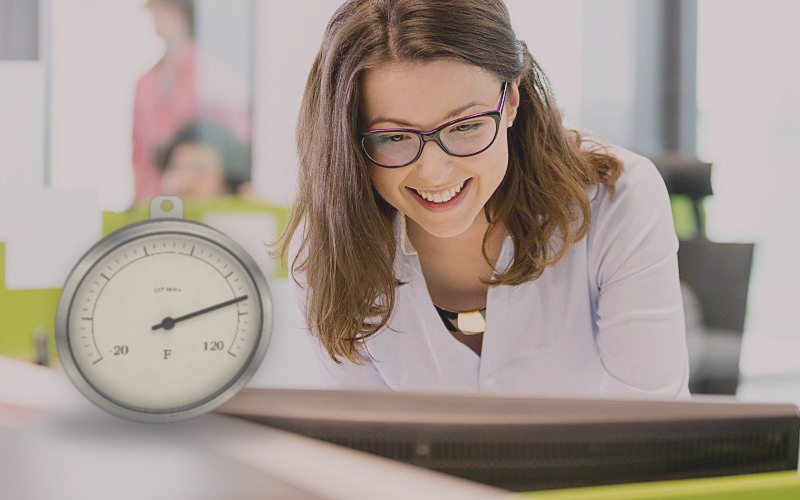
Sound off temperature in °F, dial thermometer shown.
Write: 92 °F
